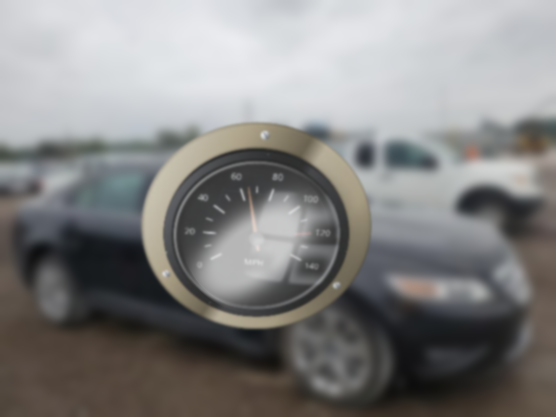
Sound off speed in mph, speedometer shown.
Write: 65 mph
